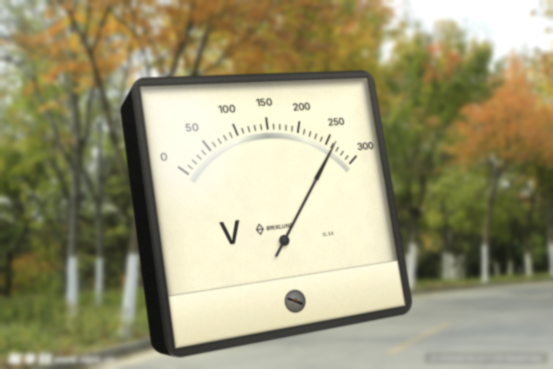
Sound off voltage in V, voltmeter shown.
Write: 260 V
